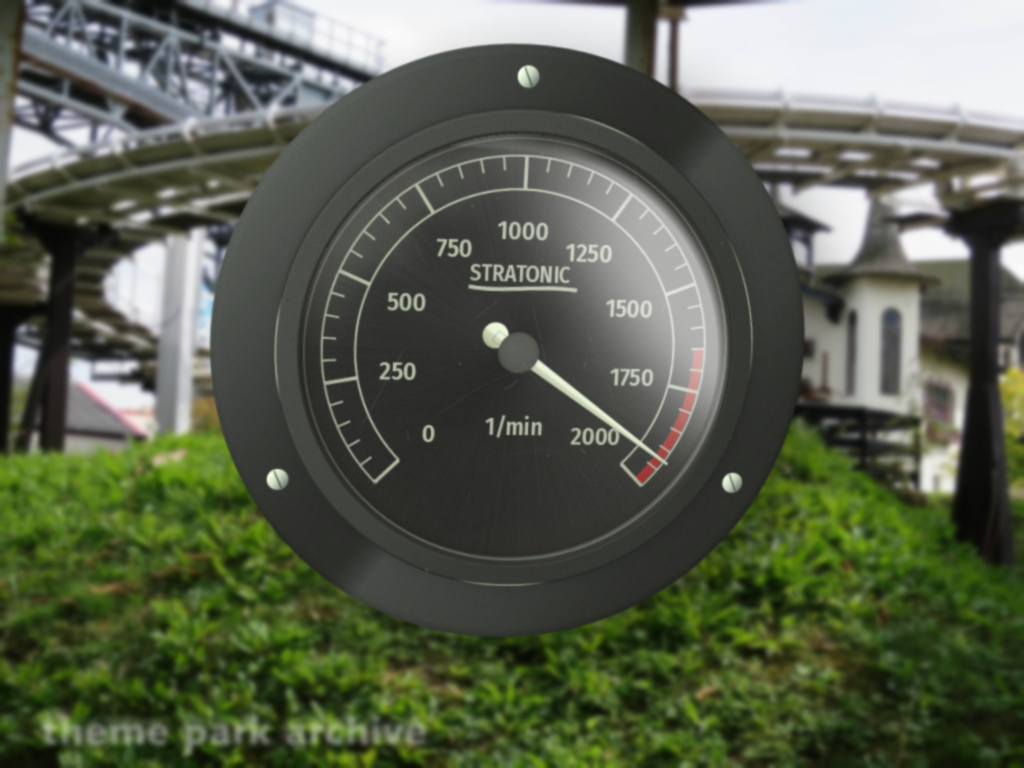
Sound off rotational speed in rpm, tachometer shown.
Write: 1925 rpm
